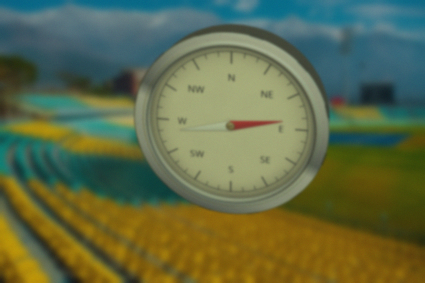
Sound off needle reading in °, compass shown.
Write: 80 °
